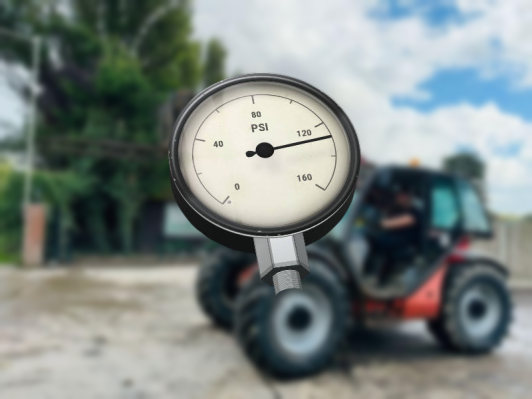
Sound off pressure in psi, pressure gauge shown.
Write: 130 psi
